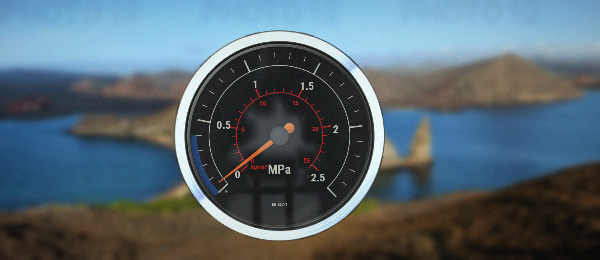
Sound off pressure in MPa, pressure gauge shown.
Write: 0.05 MPa
